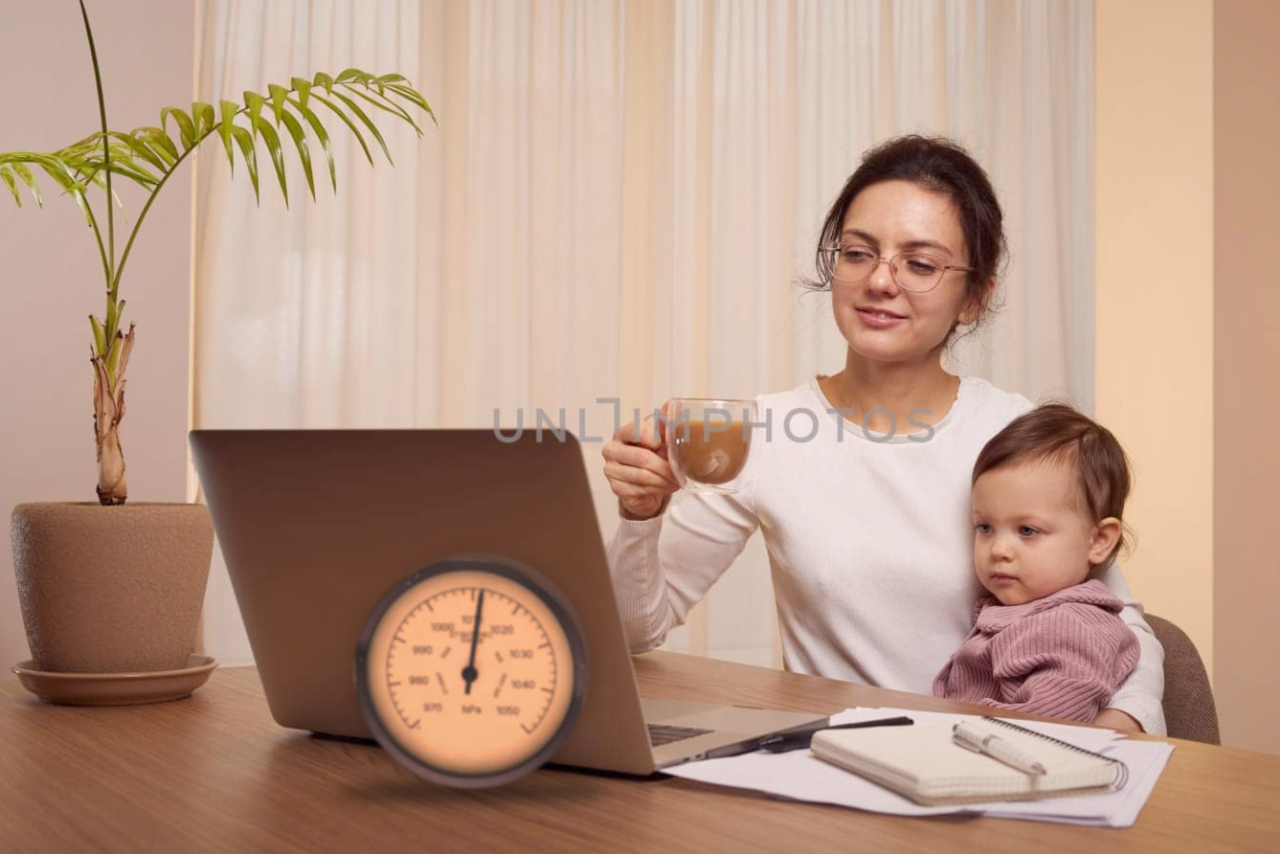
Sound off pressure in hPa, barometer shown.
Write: 1012 hPa
